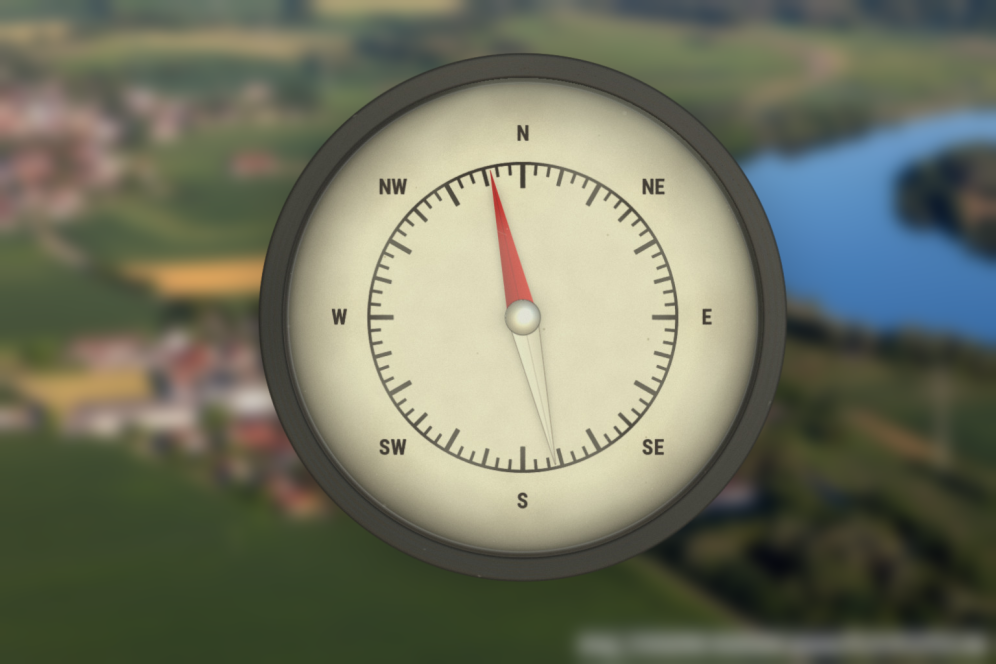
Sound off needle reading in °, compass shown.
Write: 347.5 °
